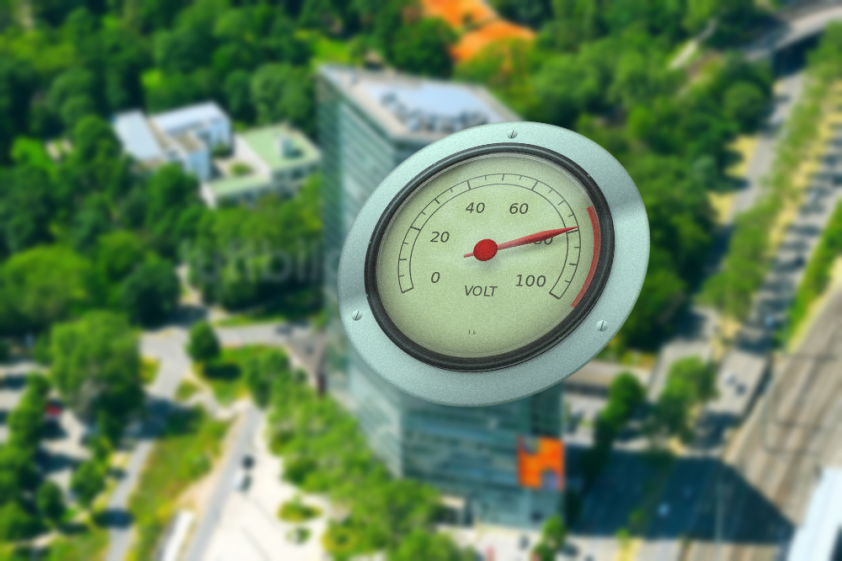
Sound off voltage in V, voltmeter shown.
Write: 80 V
